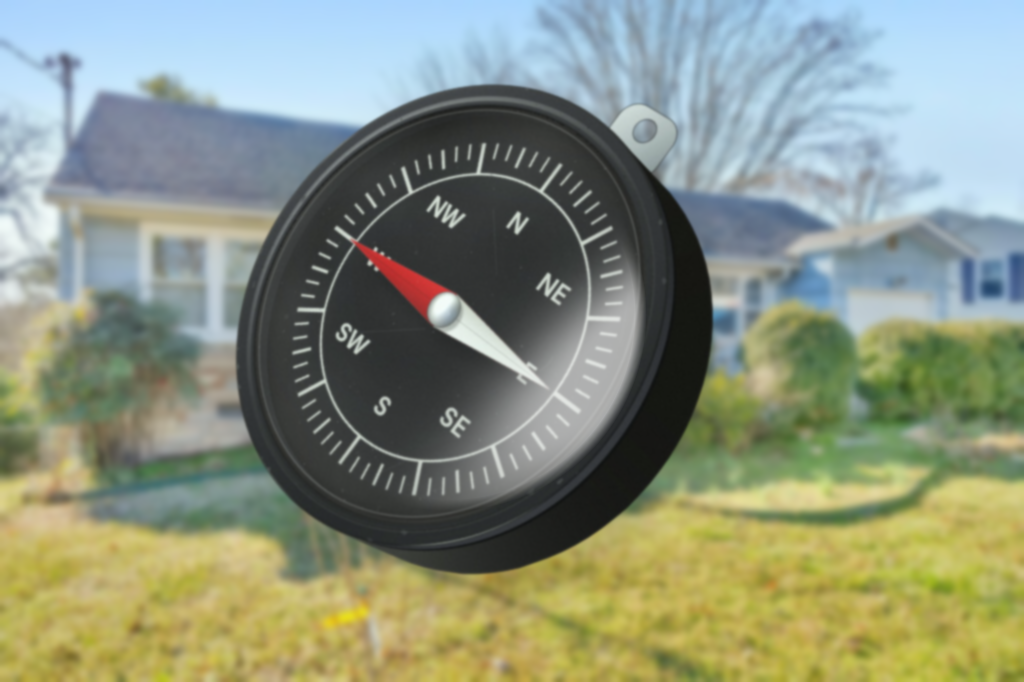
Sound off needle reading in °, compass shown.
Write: 270 °
